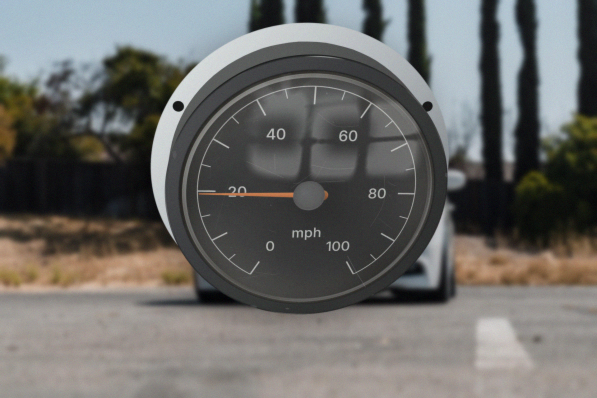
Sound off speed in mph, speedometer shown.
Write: 20 mph
